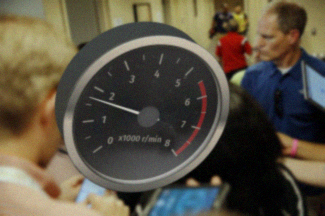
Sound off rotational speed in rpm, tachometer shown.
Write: 1750 rpm
